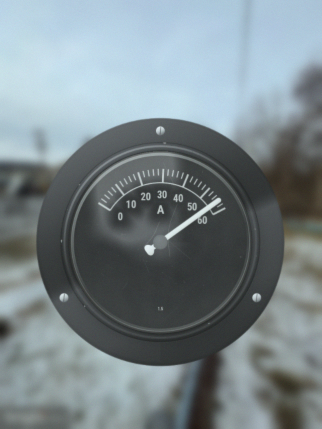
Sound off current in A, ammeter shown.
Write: 56 A
